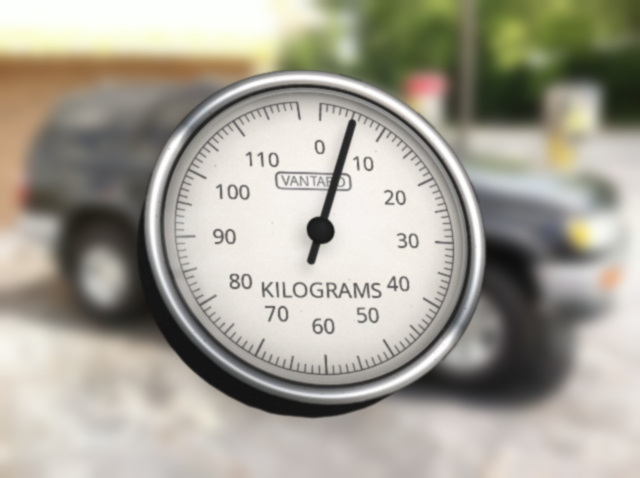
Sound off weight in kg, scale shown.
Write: 5 kg
